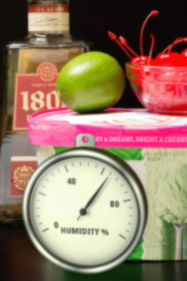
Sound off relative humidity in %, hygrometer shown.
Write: 64 %
